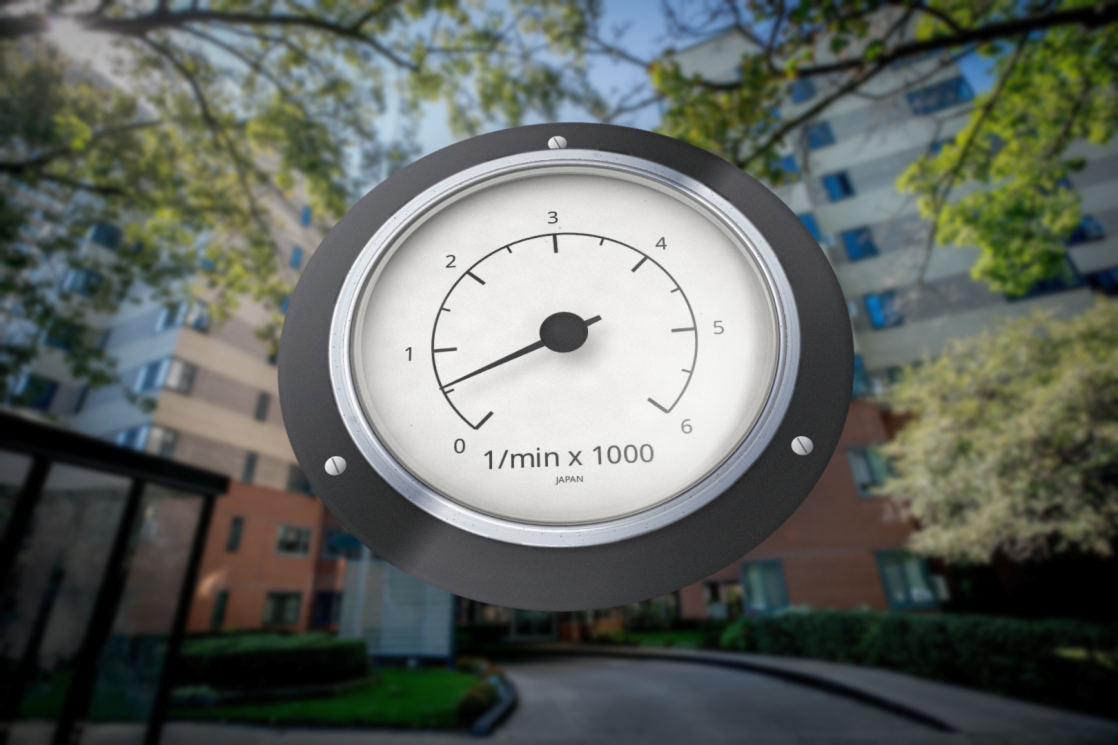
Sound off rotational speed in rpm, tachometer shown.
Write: 500 rpm
